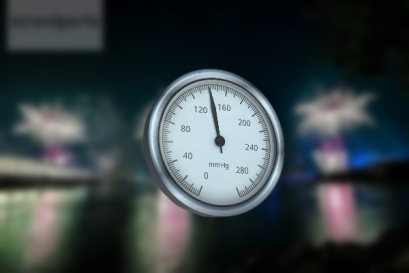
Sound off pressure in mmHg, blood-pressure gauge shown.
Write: 140 mmHg
